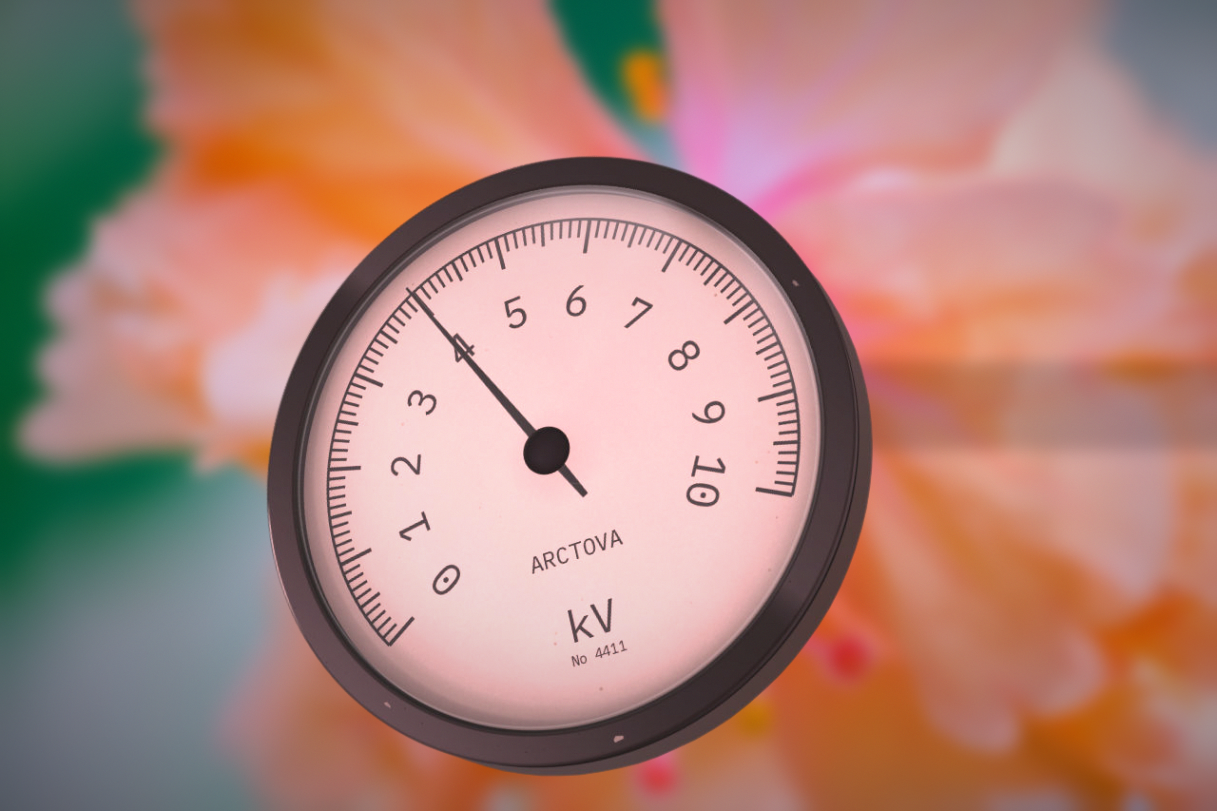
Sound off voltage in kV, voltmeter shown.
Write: 4 kV
